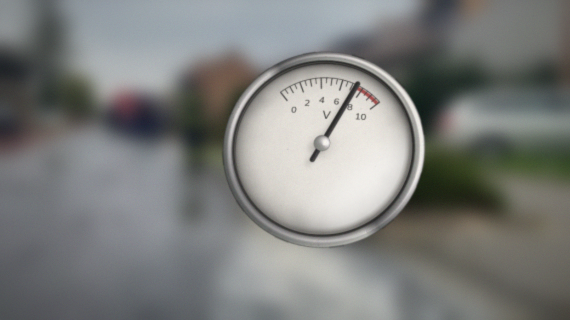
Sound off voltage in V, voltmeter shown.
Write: 7.5 V
